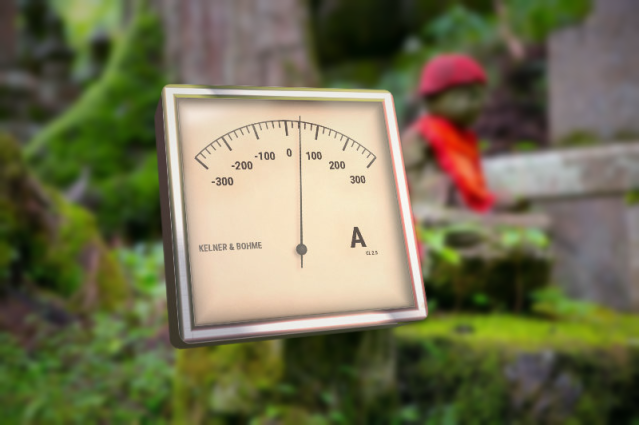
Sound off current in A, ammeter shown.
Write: 40 A
